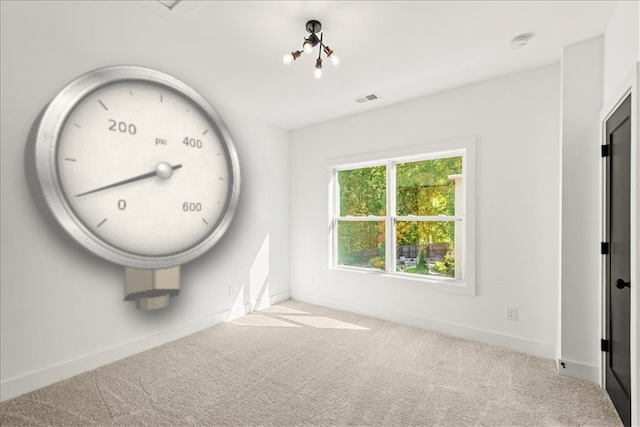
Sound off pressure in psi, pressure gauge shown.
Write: 50 psi
